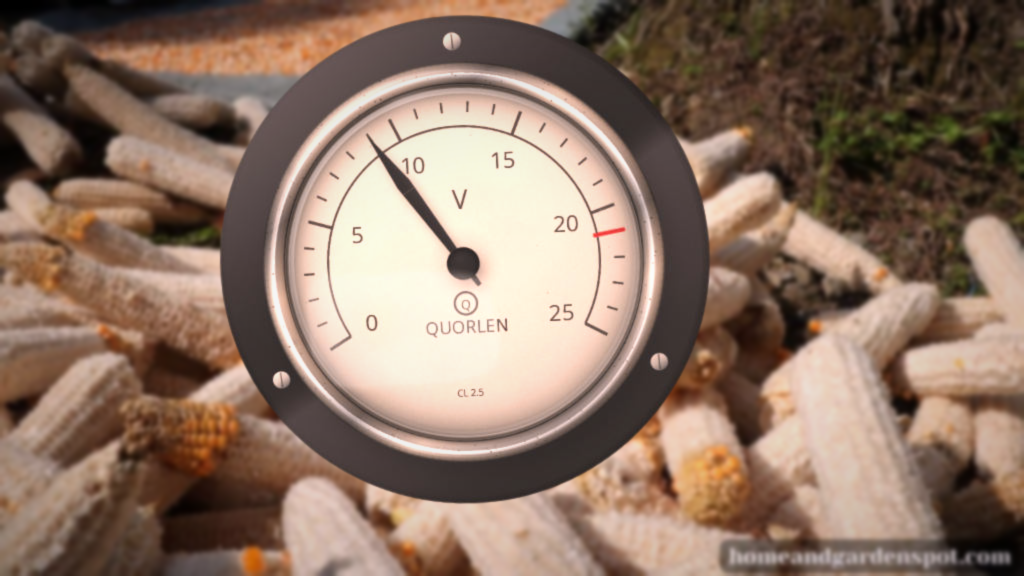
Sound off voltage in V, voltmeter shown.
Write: 9 V
